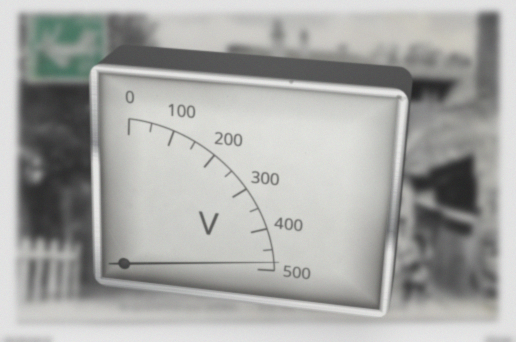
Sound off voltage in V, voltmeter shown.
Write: 475 V
